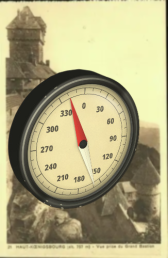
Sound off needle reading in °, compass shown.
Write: 340 °
